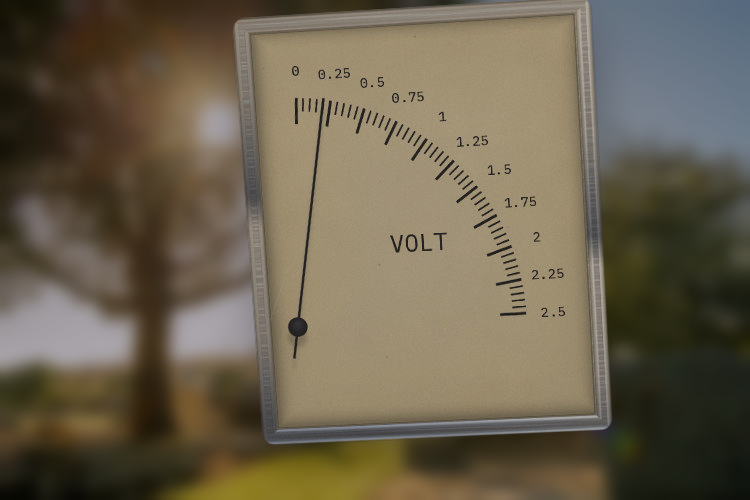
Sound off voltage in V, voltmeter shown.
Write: 0.2 V
